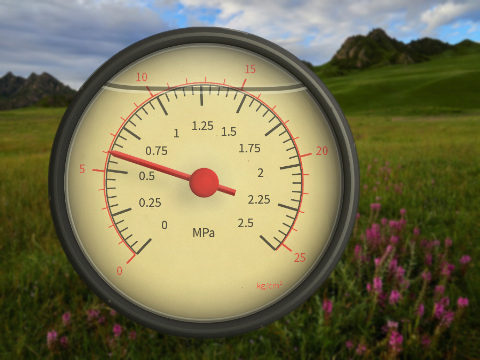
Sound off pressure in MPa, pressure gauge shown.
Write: 0.6 MPa
